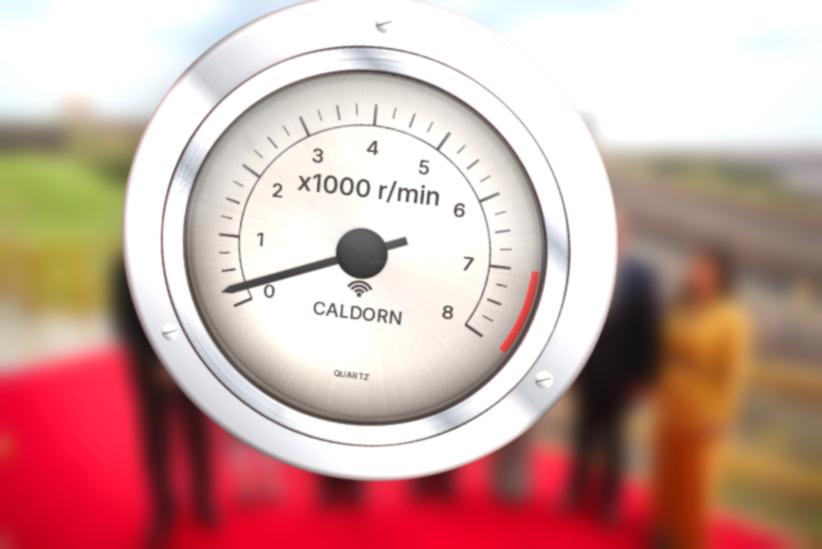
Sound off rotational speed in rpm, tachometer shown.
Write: 250 rpm
